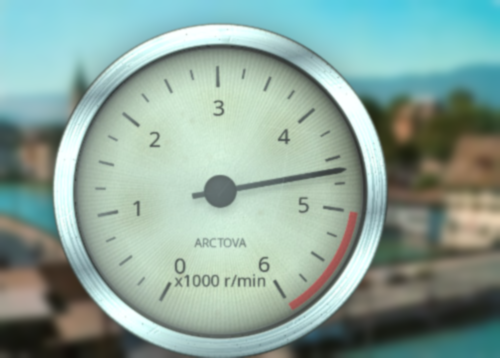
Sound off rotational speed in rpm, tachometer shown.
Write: 4625 rpm
